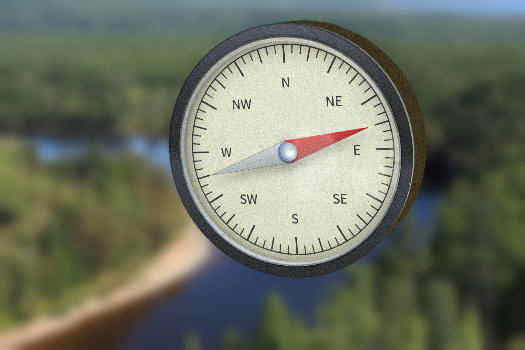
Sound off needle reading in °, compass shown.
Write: 75 °
